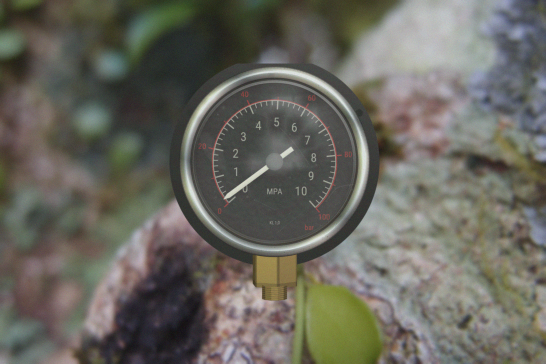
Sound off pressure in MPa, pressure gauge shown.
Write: 0.2 MPa
